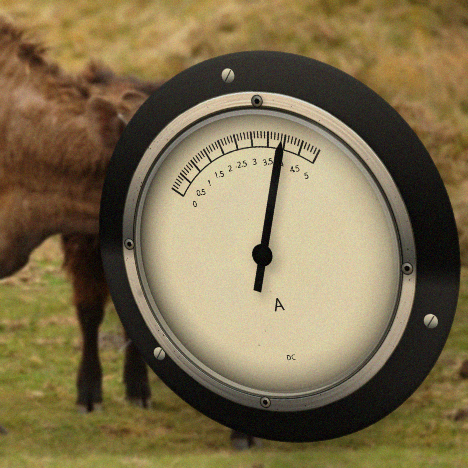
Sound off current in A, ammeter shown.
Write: 4 A
